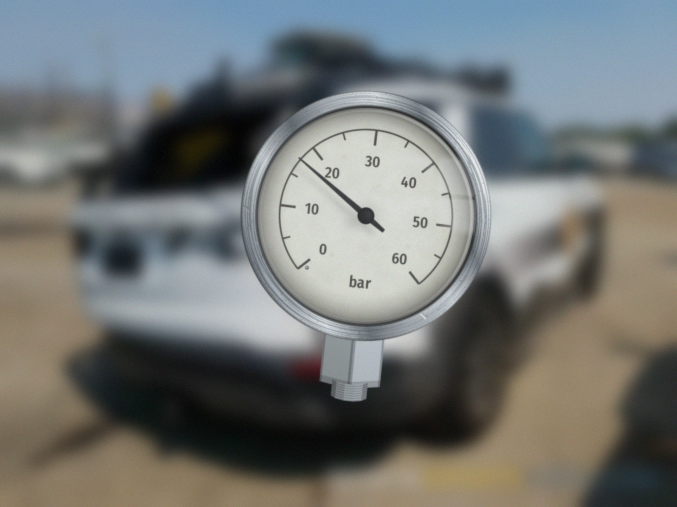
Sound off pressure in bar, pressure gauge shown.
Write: 17.5 bar
